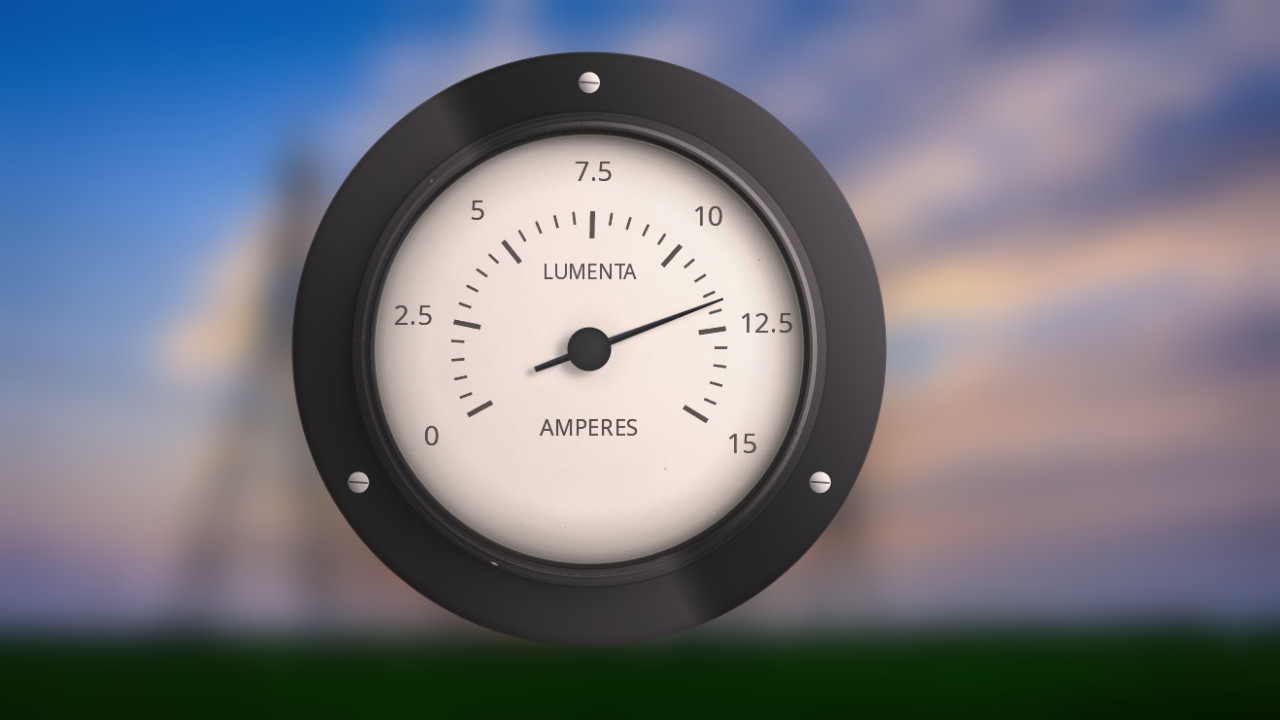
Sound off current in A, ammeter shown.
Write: 11.75 A
